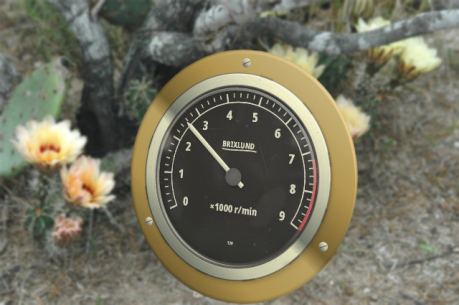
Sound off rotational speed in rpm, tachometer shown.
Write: 2600 rpm
